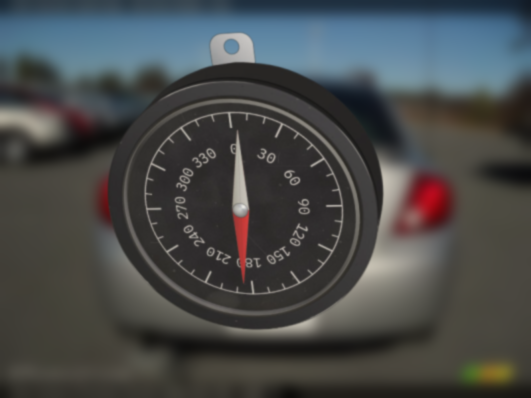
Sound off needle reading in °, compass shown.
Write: 185 °
